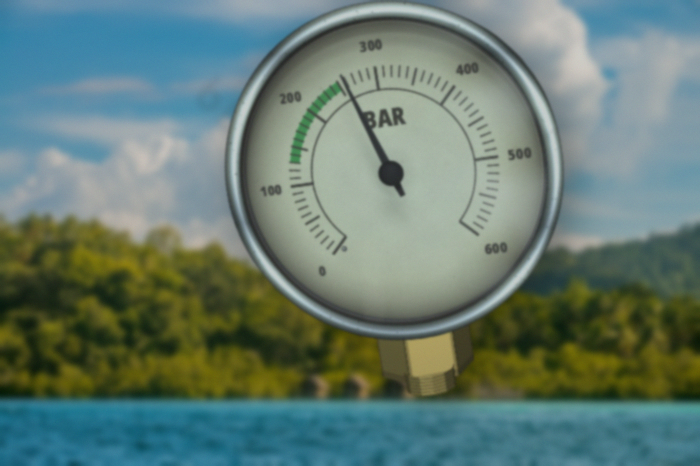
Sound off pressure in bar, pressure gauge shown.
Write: 260 bar
